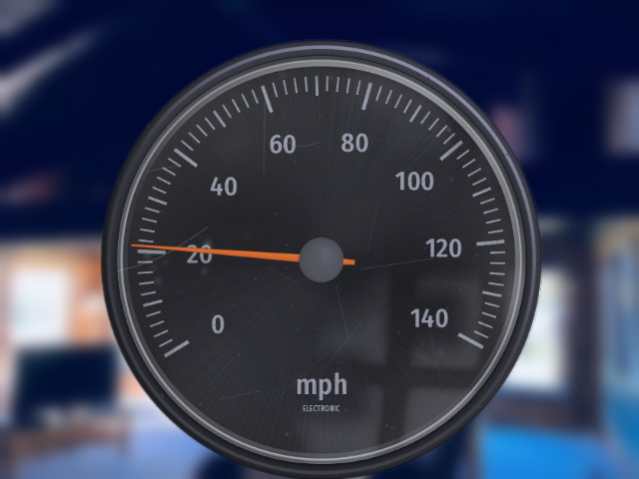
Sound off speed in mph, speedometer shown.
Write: 21 mph
